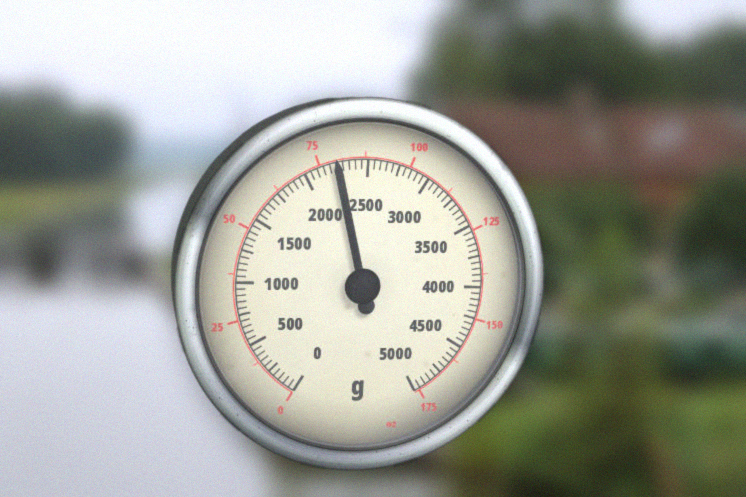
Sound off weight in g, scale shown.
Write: 2250 g
